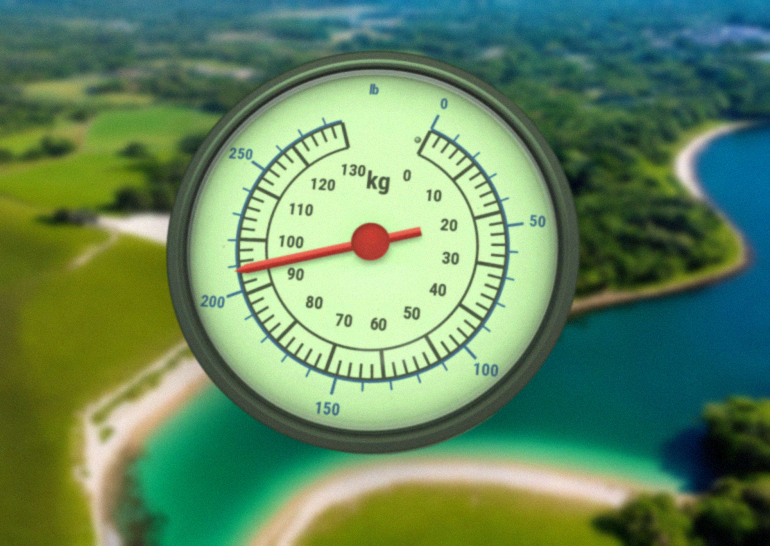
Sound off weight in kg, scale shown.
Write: 94 kg
